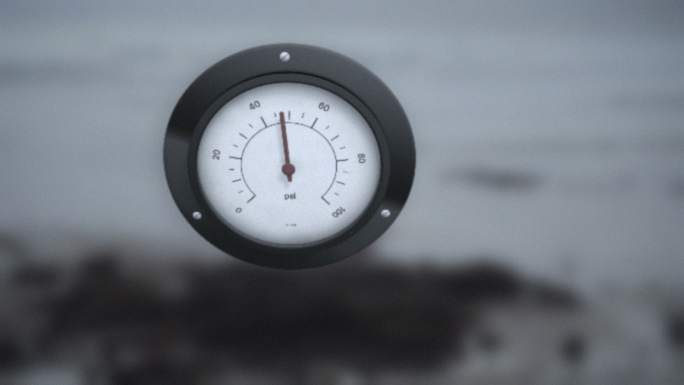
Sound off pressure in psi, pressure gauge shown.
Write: 47.5 psi
